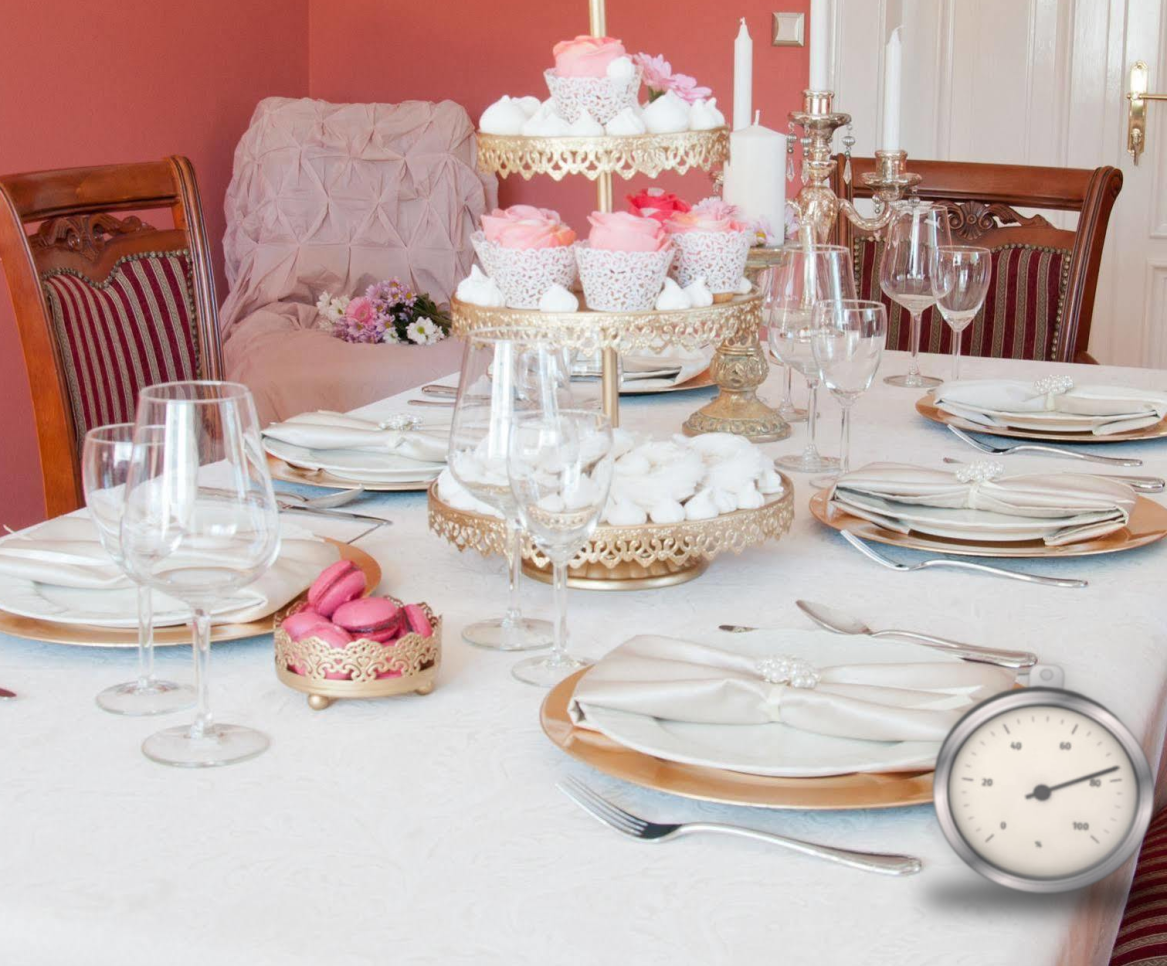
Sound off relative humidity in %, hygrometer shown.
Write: 76 %
